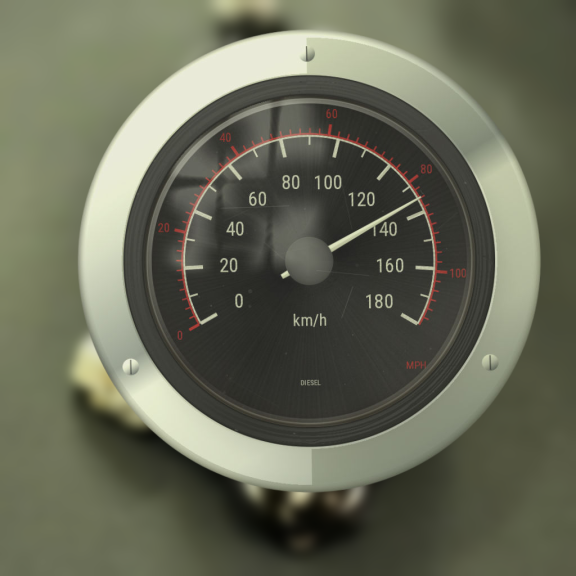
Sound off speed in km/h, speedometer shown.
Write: 135 km/h
